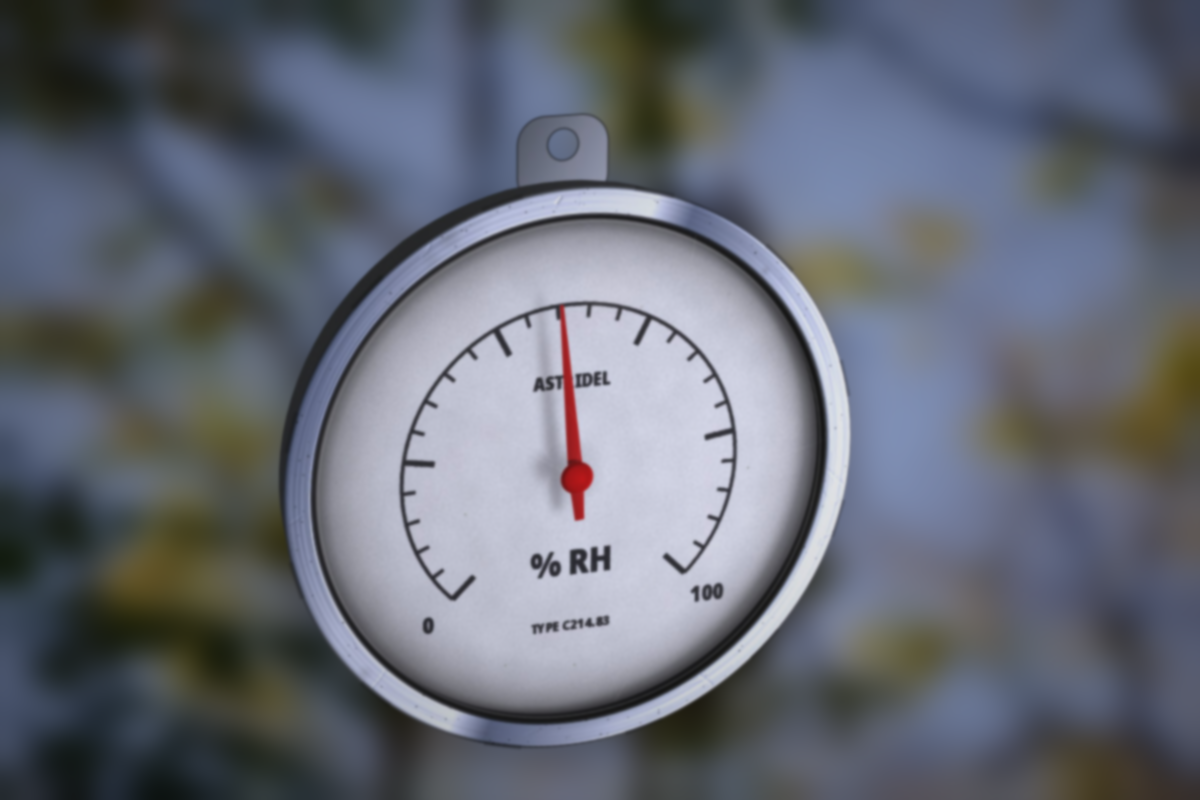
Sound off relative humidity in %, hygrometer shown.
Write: 48 %
